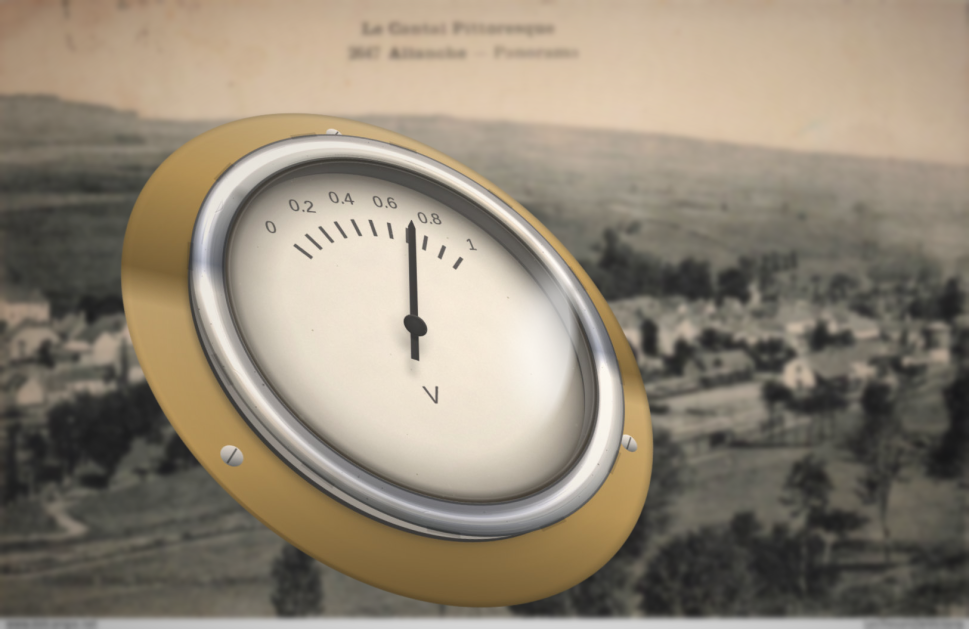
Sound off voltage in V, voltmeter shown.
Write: 0.7 V
